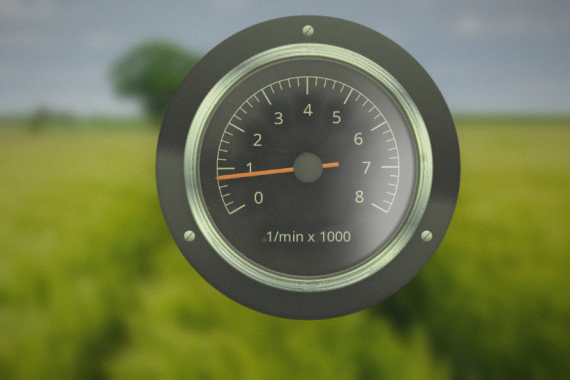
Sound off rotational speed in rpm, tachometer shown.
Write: 800 rpm
